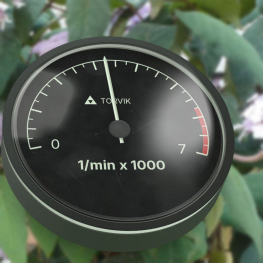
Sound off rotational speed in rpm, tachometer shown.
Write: 3250 rpm
